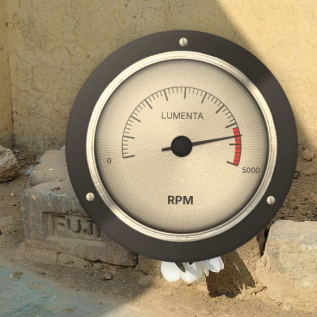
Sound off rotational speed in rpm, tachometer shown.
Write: 4300 rpm
